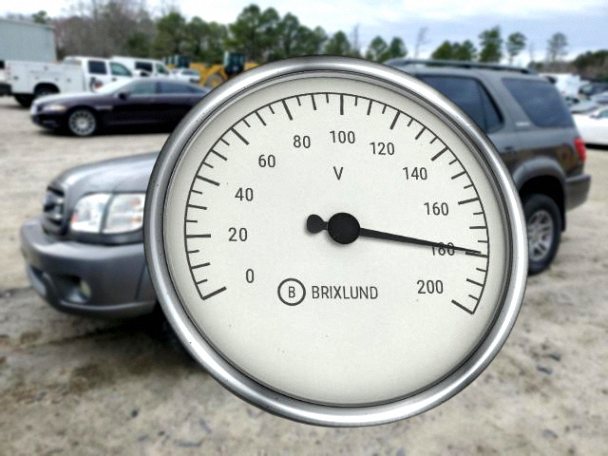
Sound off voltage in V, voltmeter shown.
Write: 180 V
